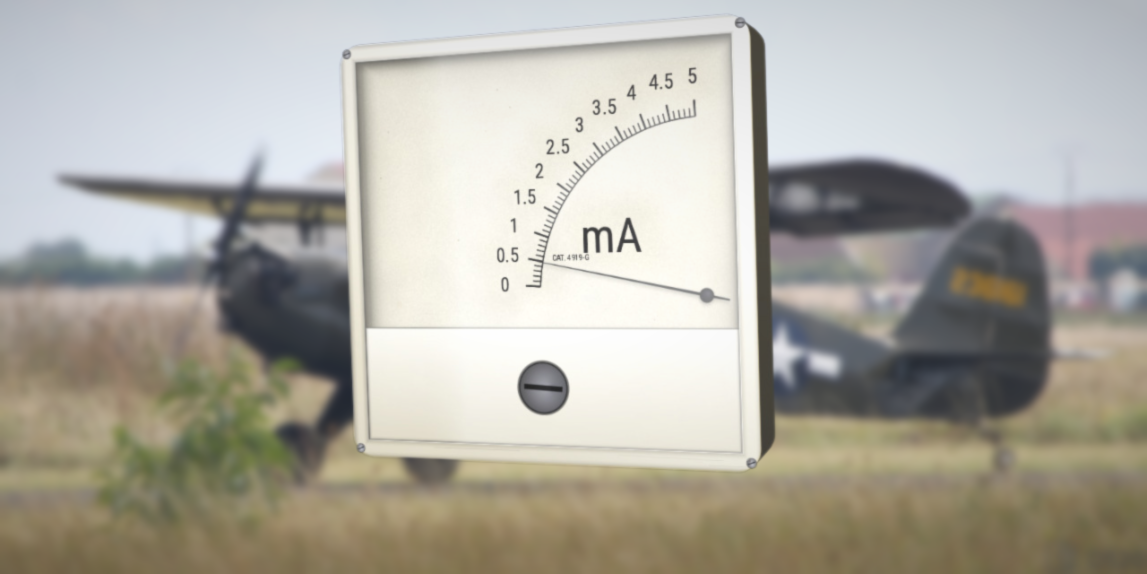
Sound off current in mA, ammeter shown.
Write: 0.5 mA
